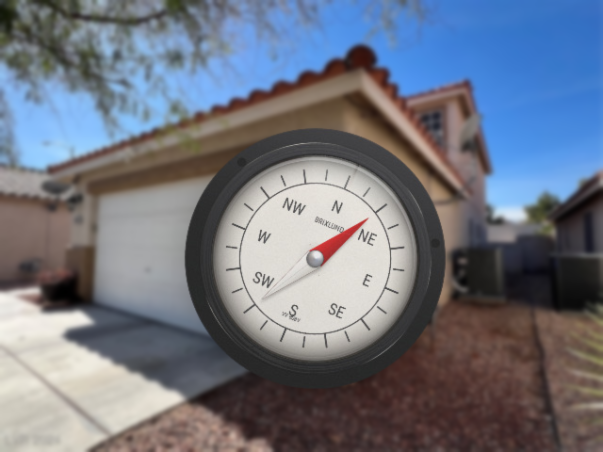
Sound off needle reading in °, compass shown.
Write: 30 °
